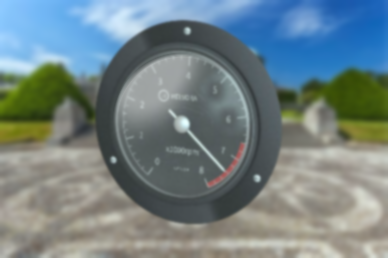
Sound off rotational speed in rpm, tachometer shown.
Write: 7400 rpm
